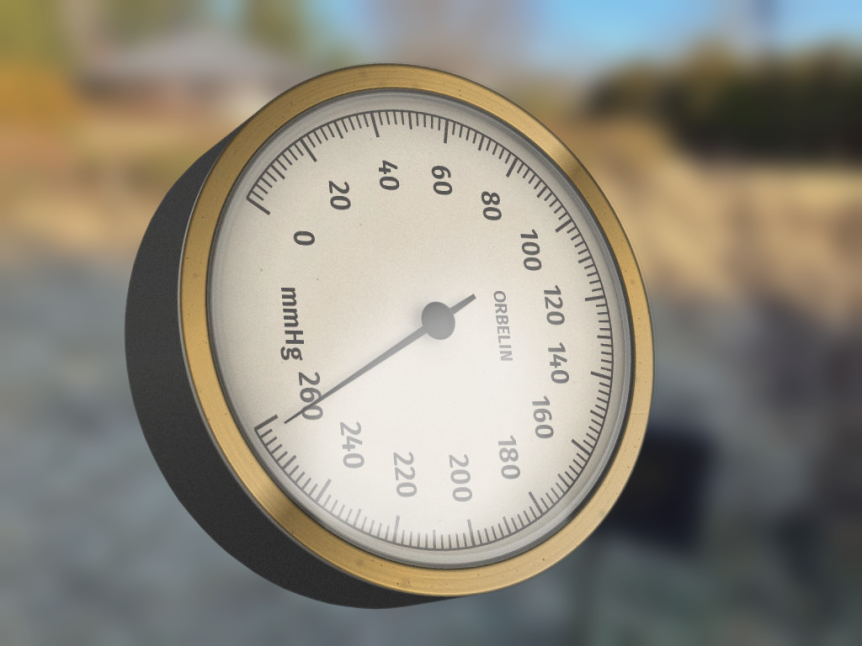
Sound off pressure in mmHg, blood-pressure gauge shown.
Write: 258 mmHg
